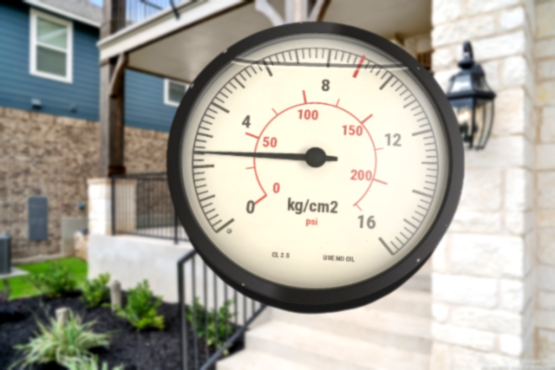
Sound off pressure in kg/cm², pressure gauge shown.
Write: 2.4 kg/cm²
